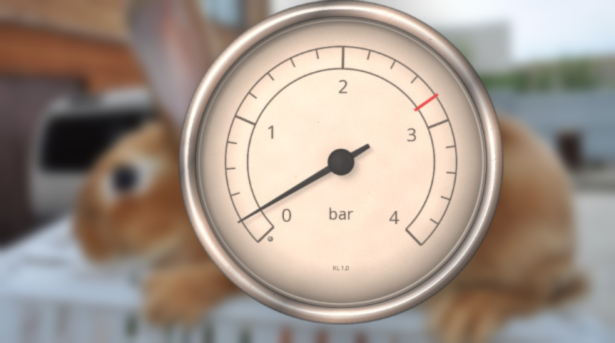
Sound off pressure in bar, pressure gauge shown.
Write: 0.2 bar
